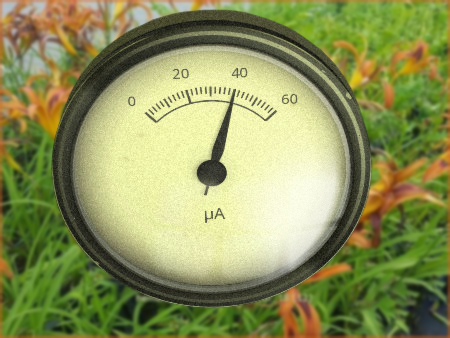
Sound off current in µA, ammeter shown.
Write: 40 µA
